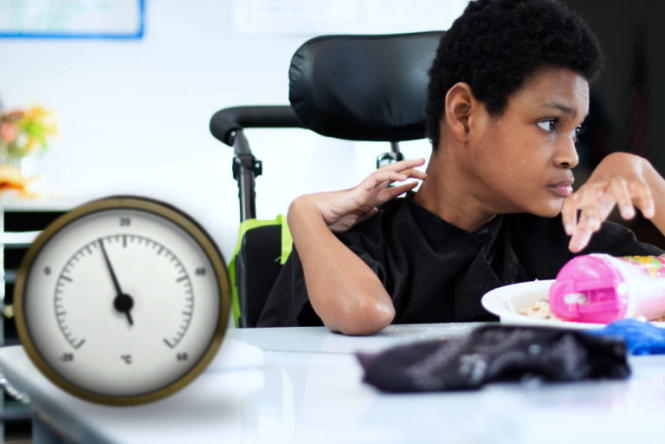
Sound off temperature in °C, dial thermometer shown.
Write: 14 °C
